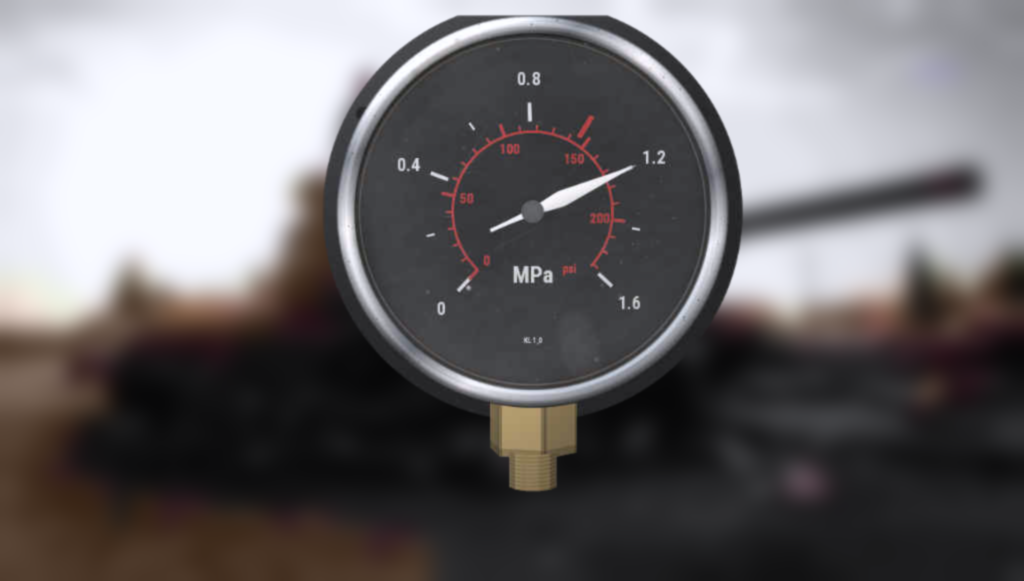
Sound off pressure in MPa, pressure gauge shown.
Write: 1.2 MPa
